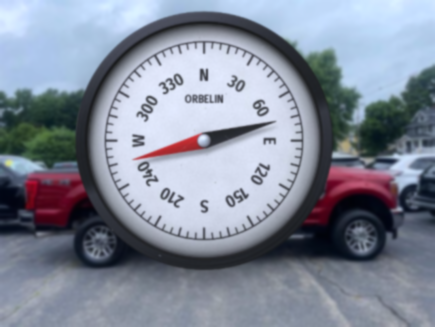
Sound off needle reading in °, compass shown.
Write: 255 °
